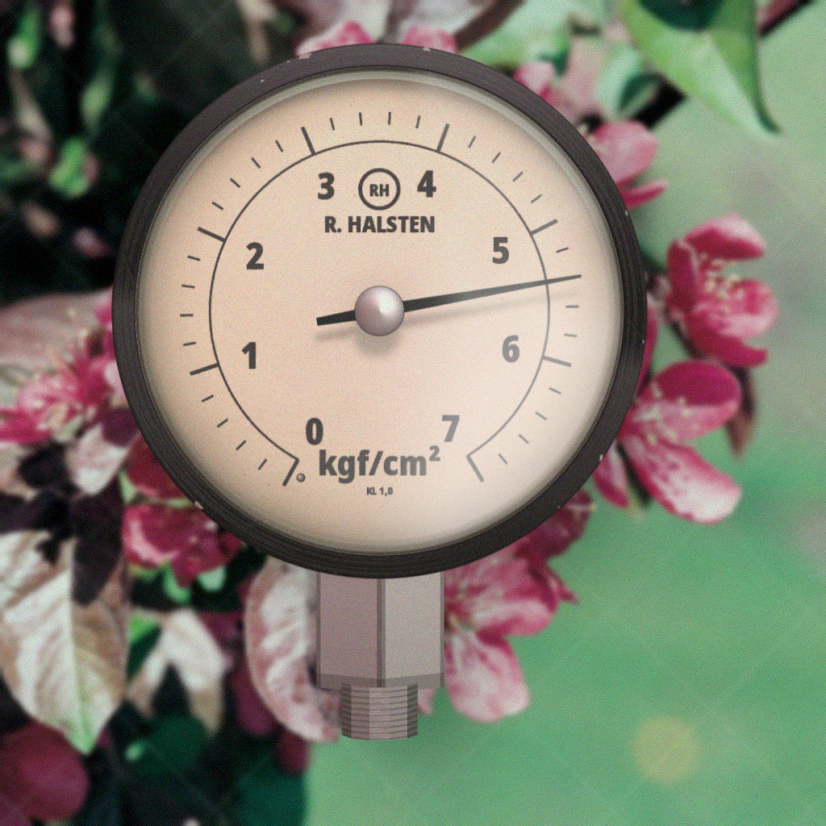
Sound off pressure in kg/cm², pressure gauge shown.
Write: 5.4 kg/cm²
